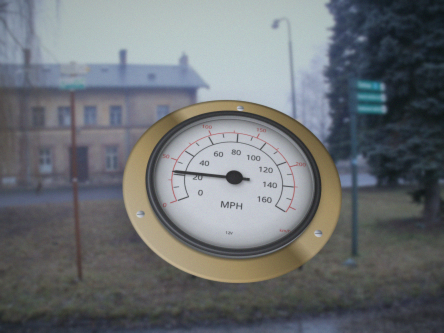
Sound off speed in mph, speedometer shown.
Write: 20 mph
